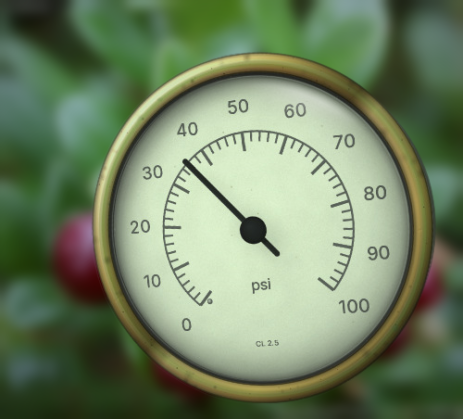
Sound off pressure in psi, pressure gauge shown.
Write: 36 psi
